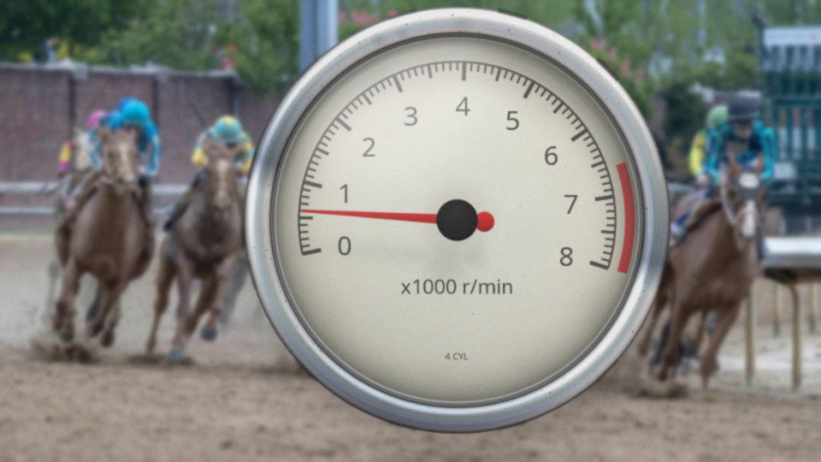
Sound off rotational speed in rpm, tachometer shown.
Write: 600 rpm
